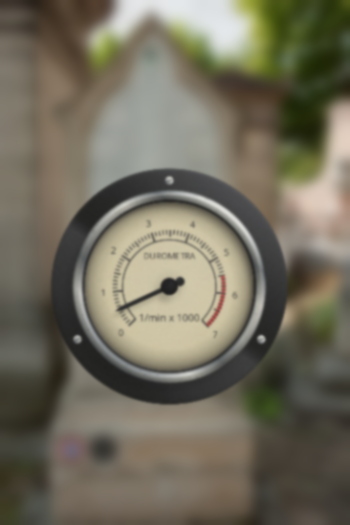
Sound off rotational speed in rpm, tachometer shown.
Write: 500 rpm
